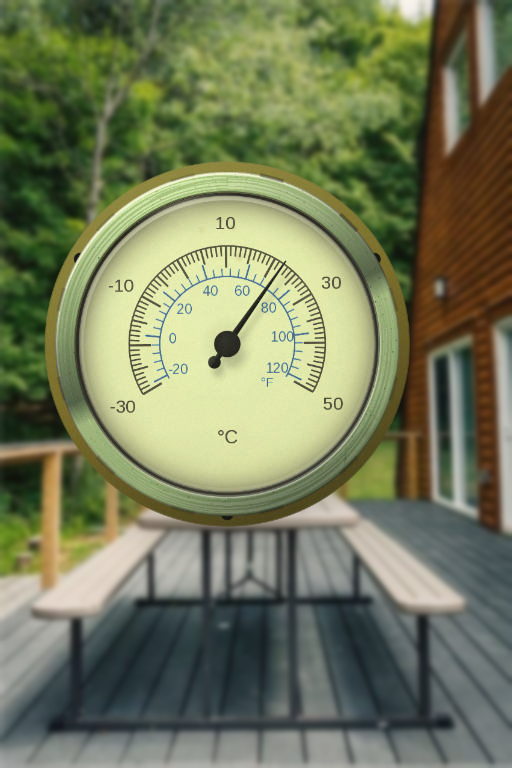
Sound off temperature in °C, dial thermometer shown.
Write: 22 °C
